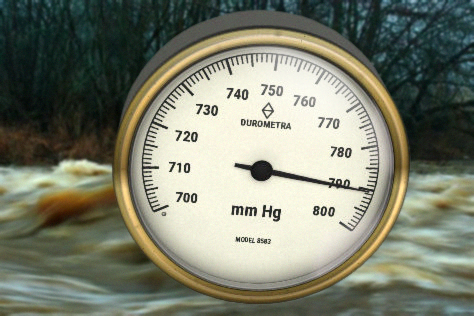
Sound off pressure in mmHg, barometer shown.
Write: 790 mmHg
